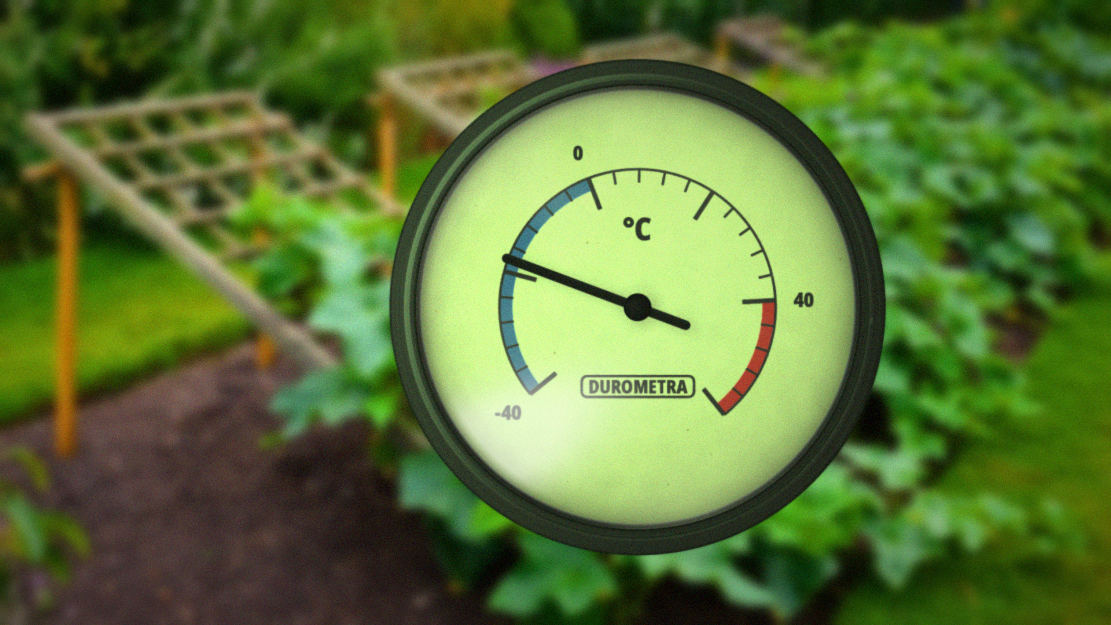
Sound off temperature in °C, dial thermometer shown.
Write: -18 °C
